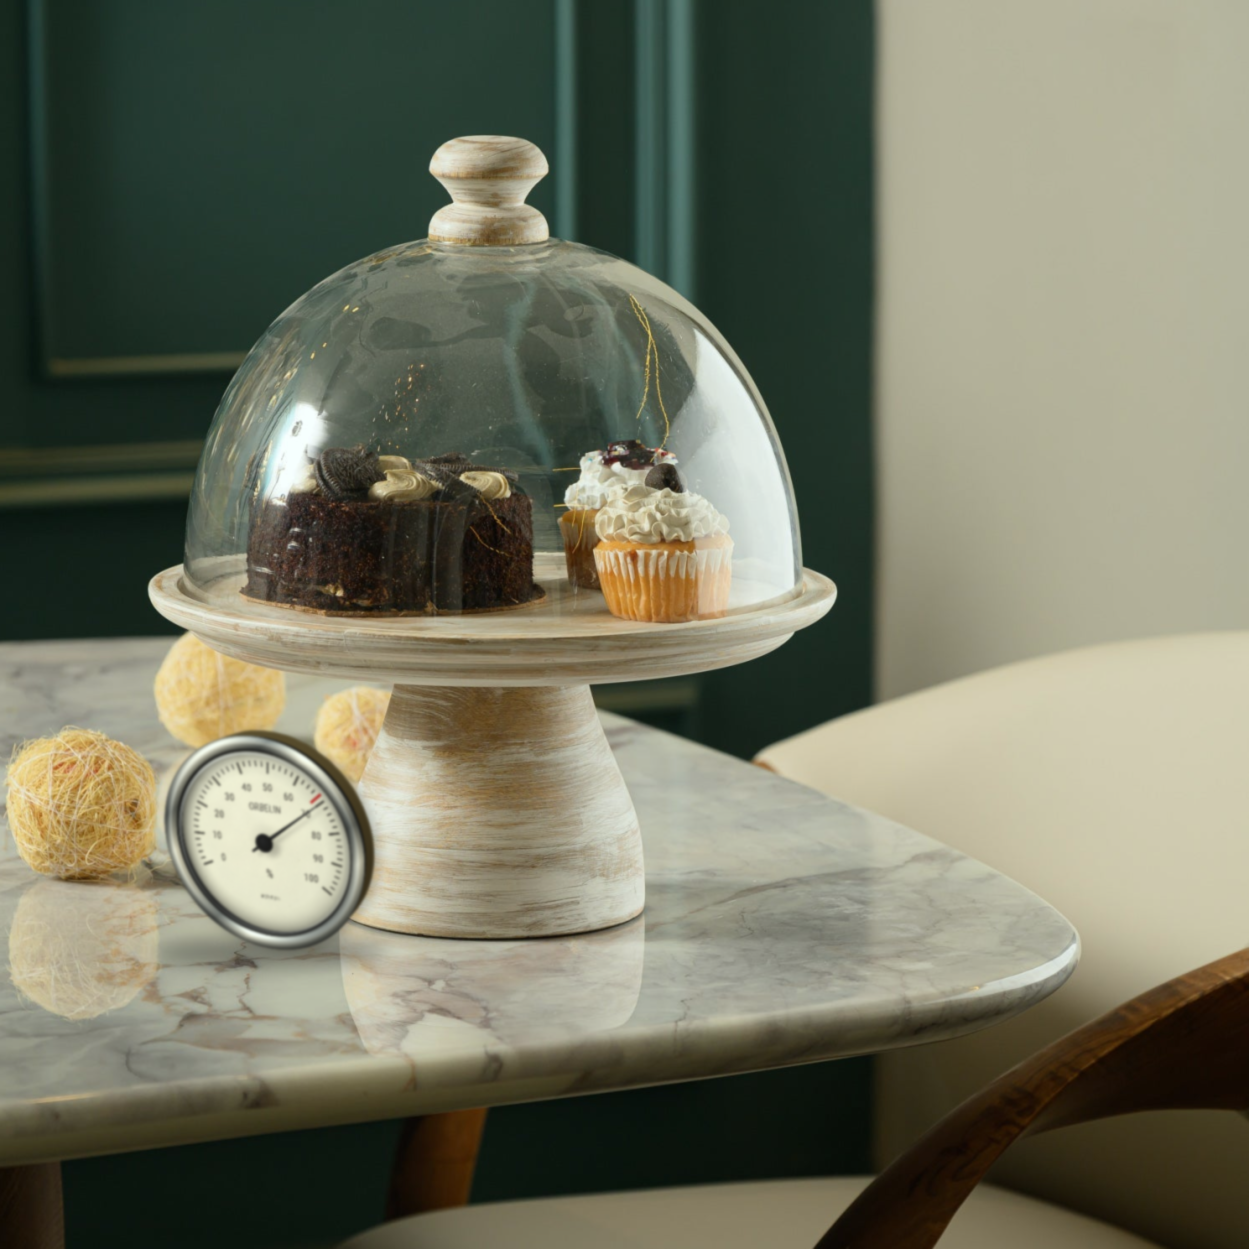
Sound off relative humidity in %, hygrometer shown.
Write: 70 %
